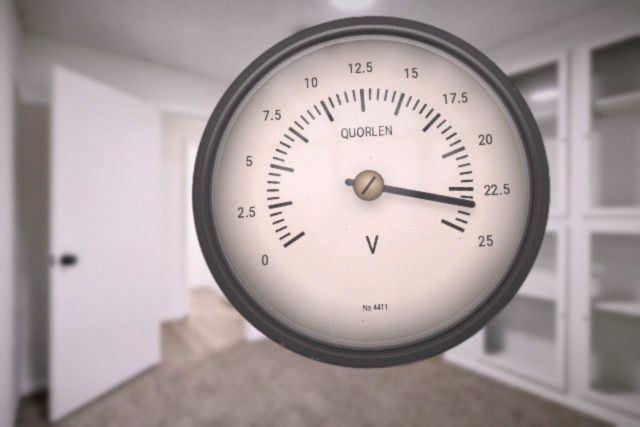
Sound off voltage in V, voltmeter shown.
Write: 23.5 V
